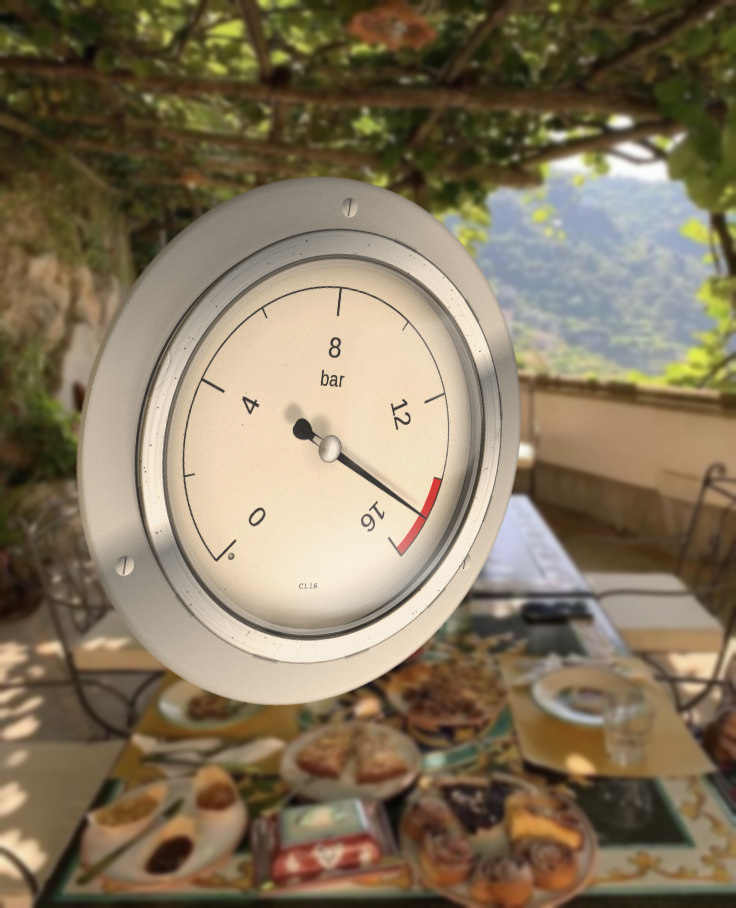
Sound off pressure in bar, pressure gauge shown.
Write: 15 bar
